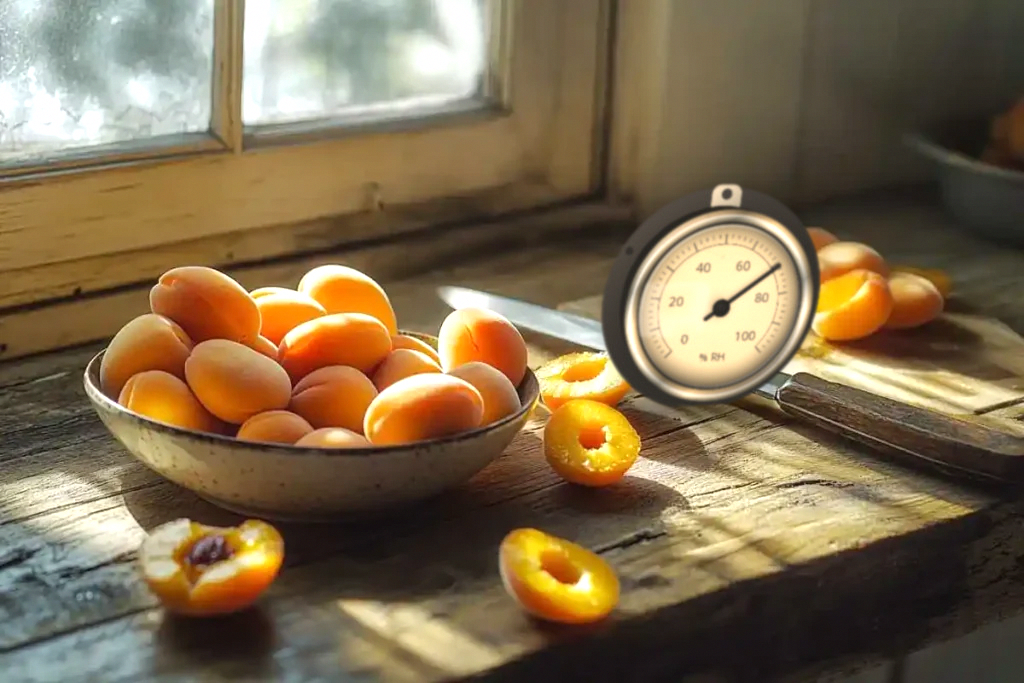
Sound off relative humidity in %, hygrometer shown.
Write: 70 %
